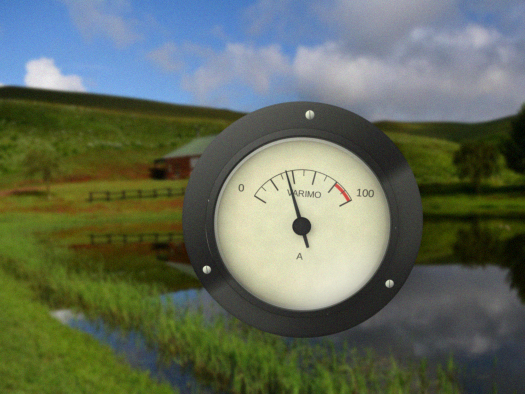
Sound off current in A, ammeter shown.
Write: 35 A
